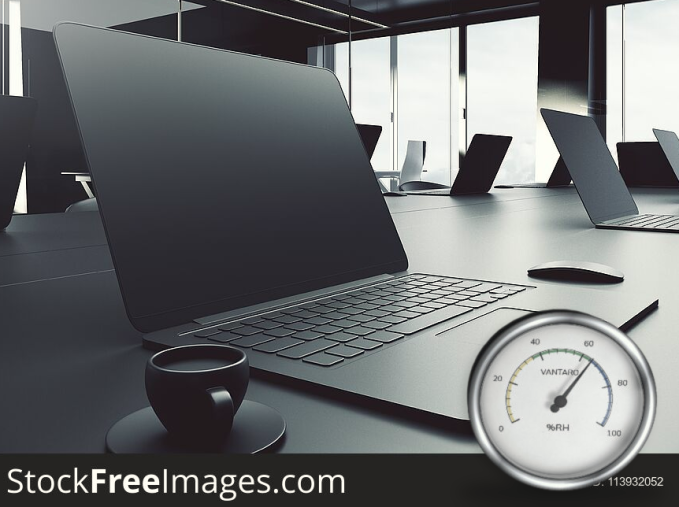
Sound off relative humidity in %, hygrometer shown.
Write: 64 %
